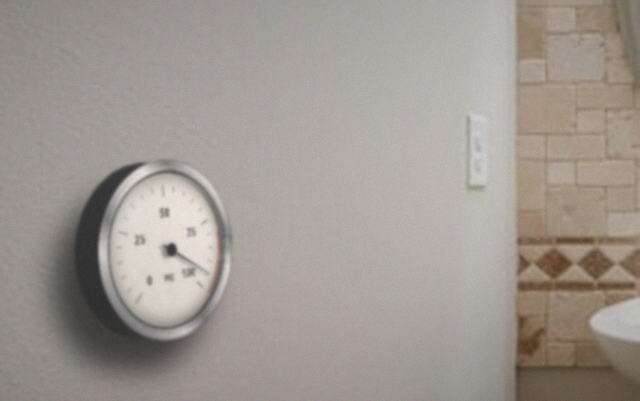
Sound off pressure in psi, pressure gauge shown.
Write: 95 psi
